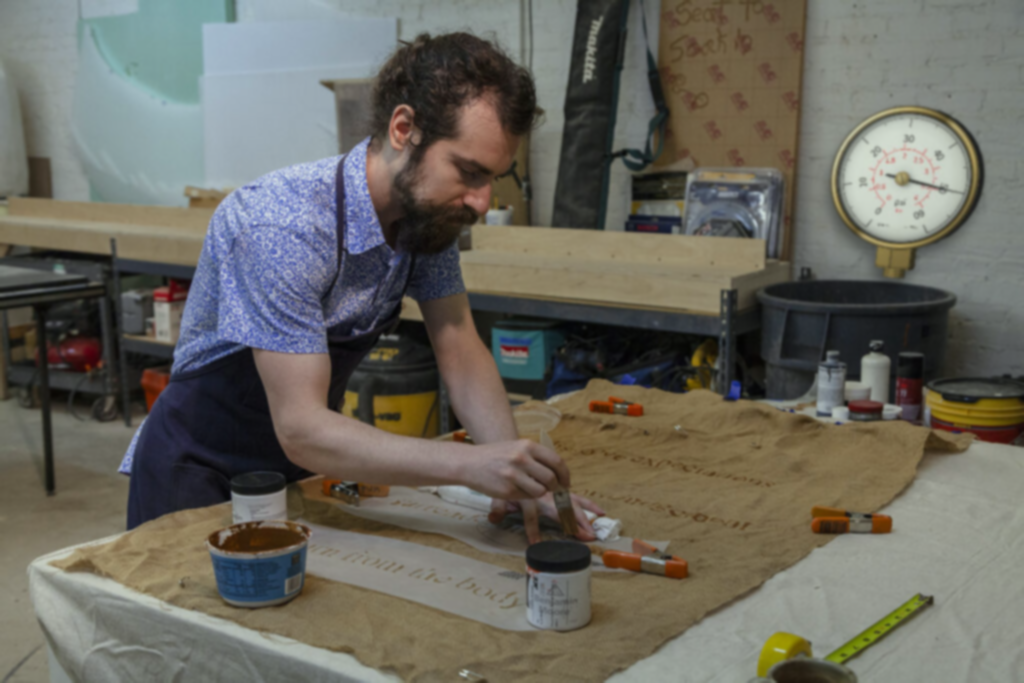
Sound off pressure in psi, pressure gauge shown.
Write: 50 psi
